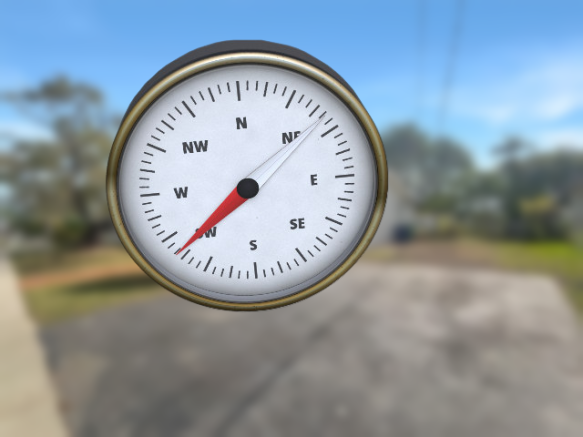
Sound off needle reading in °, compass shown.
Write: 230 °
